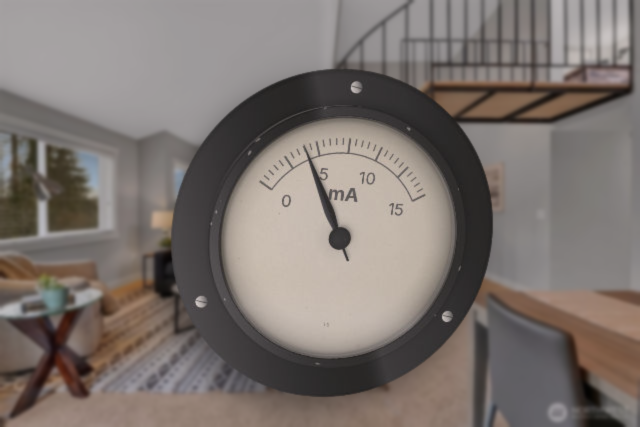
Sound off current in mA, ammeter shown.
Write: 4 mA
